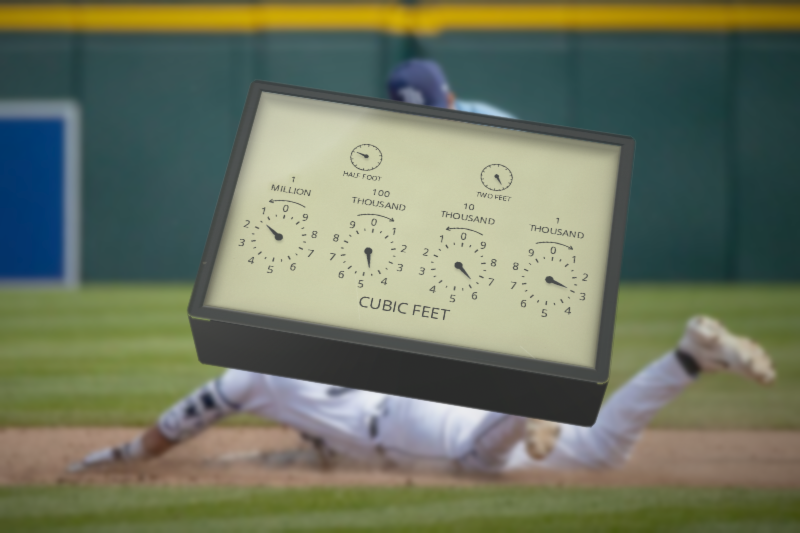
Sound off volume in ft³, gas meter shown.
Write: 146300 ft³
